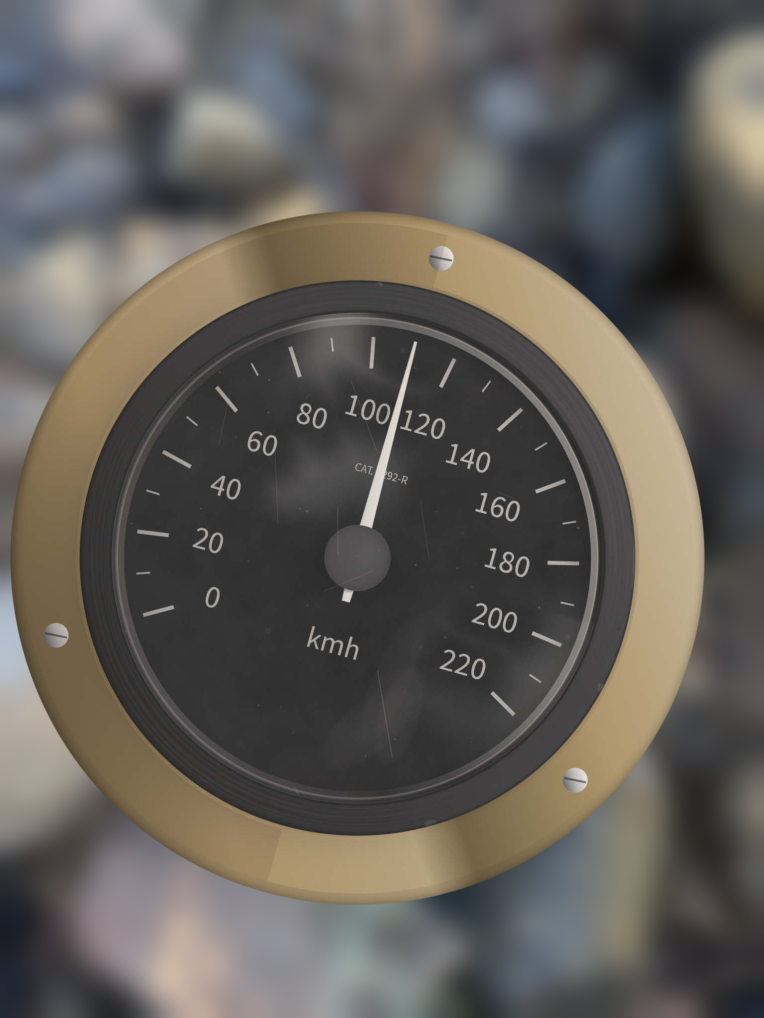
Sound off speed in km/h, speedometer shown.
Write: 110 km/h
